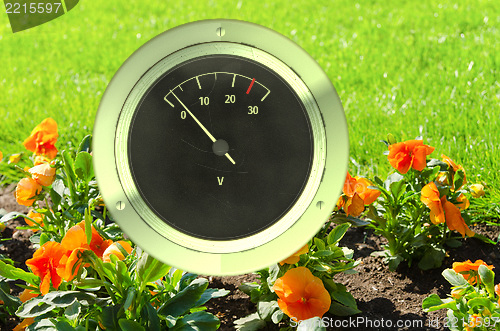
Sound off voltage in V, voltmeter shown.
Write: 2.5 V
